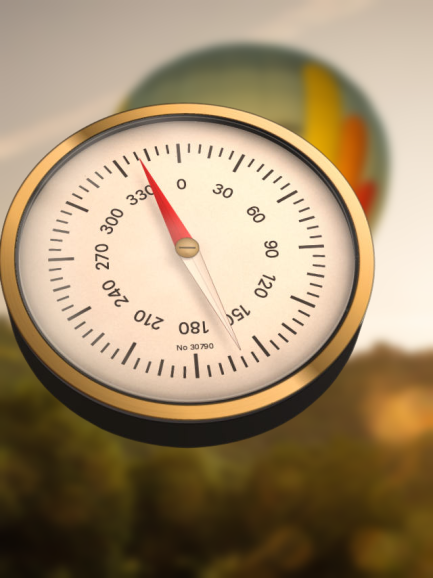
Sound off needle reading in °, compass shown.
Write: 340 °
